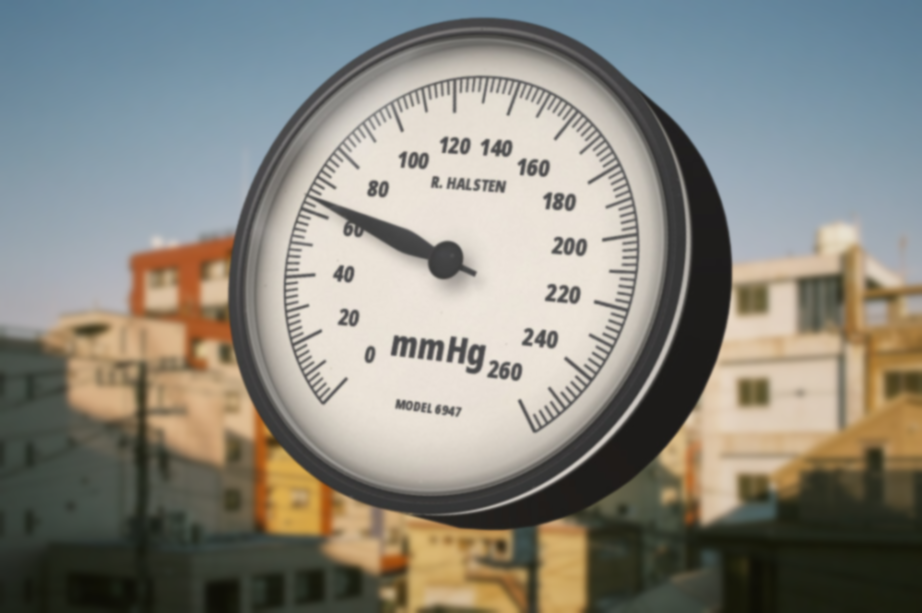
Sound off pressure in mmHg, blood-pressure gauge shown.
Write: 64 mmHg
